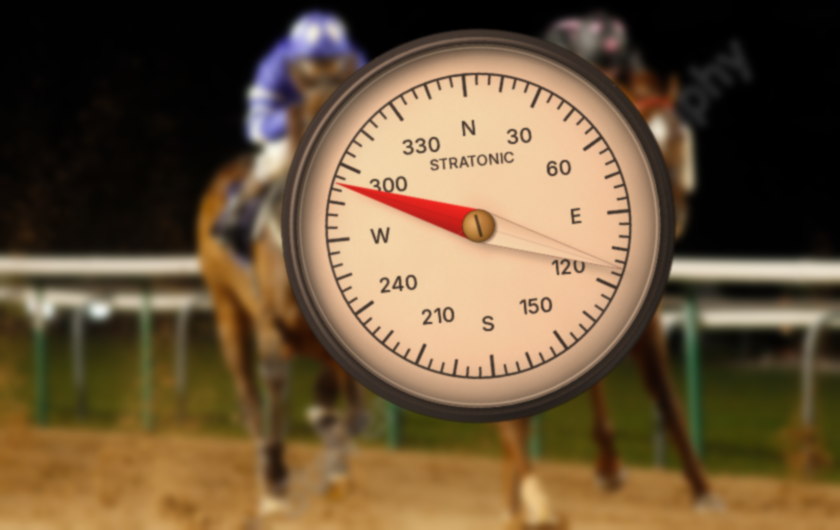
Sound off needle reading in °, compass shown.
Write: 292.5 °
